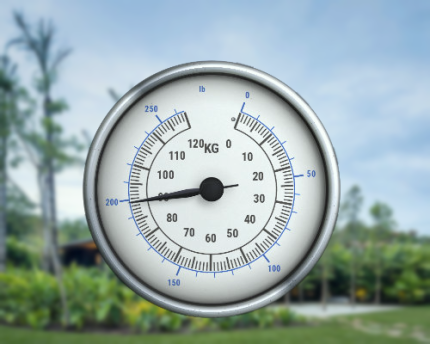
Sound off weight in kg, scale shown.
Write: 90 kg
